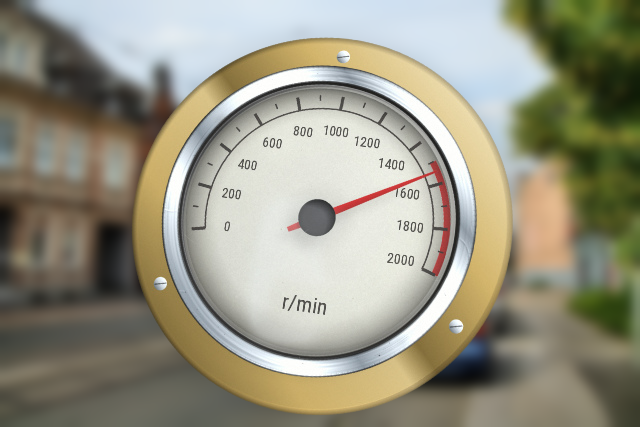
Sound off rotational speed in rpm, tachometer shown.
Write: 1550 rpm
